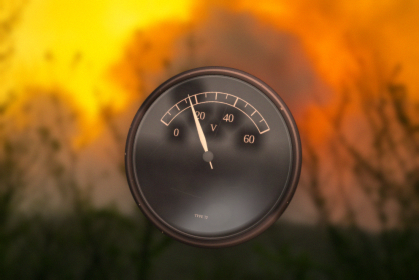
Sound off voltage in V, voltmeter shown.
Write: 17.5 V
